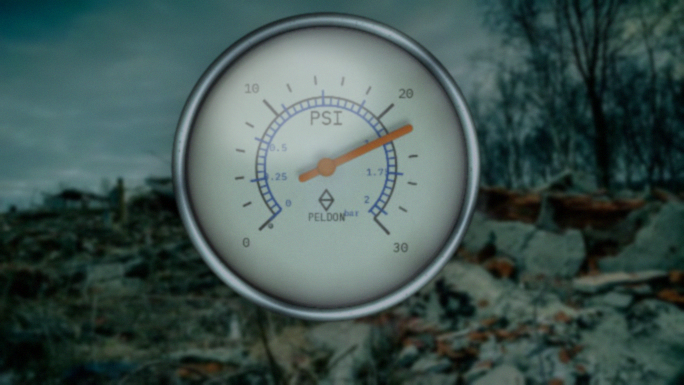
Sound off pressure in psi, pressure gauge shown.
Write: 22 psi
